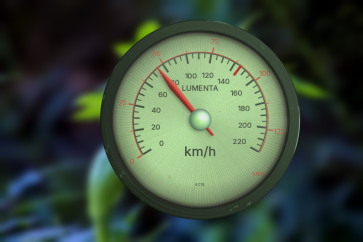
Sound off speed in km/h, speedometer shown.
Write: 75 km/h
